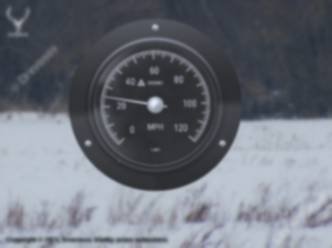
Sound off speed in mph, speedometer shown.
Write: 25 mph
